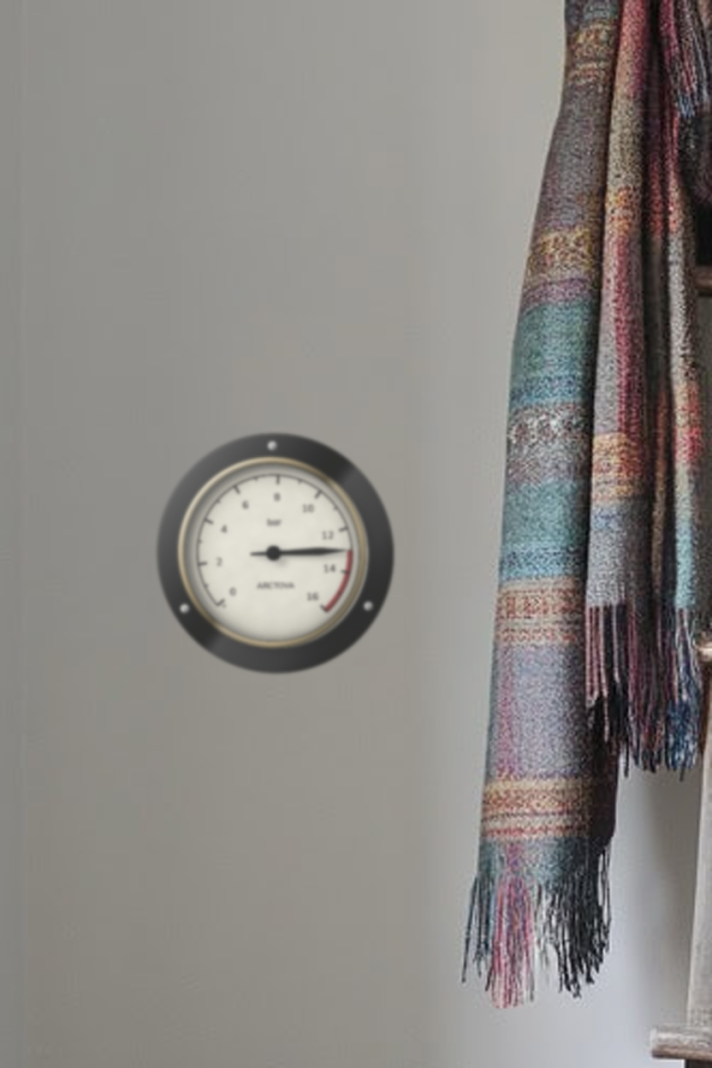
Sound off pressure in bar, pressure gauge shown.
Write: 13 bar
